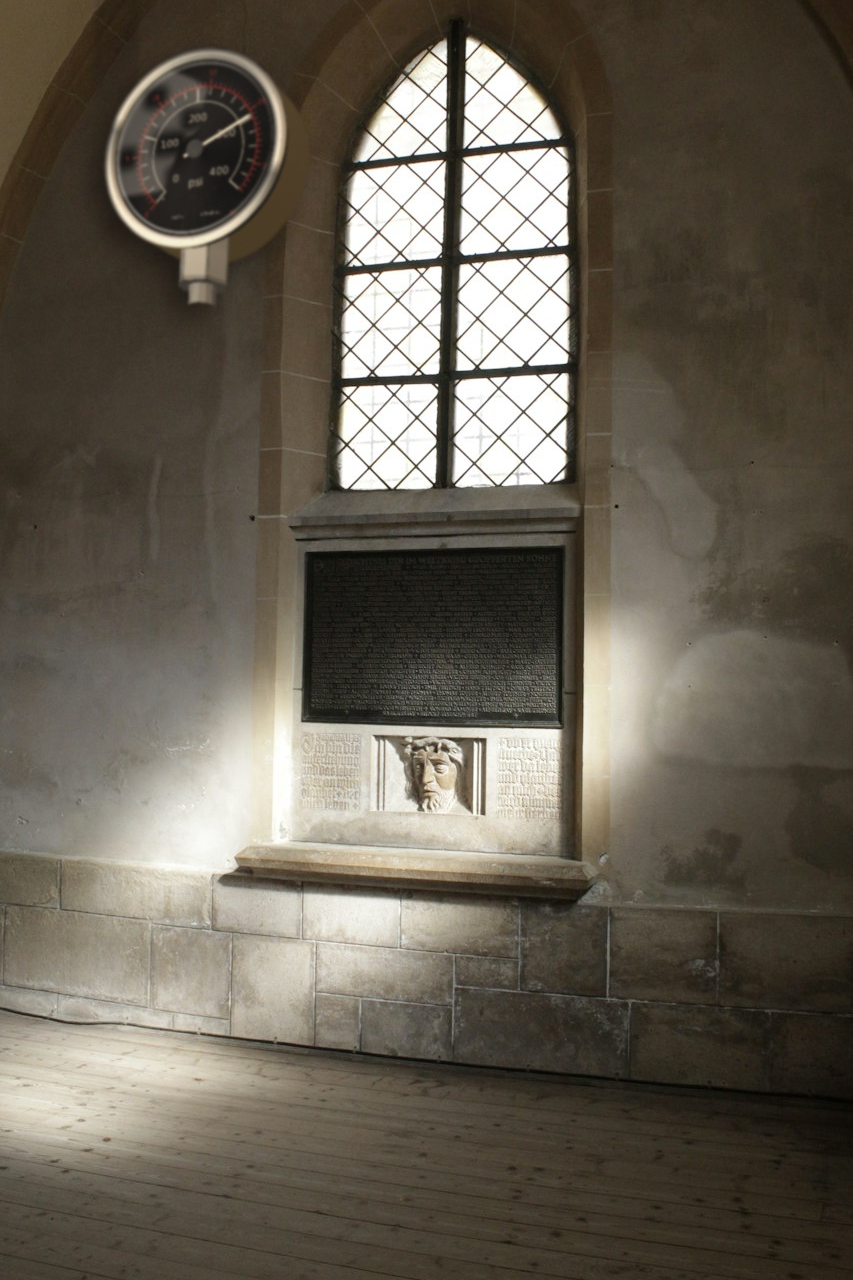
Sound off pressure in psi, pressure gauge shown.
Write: 300 psi
